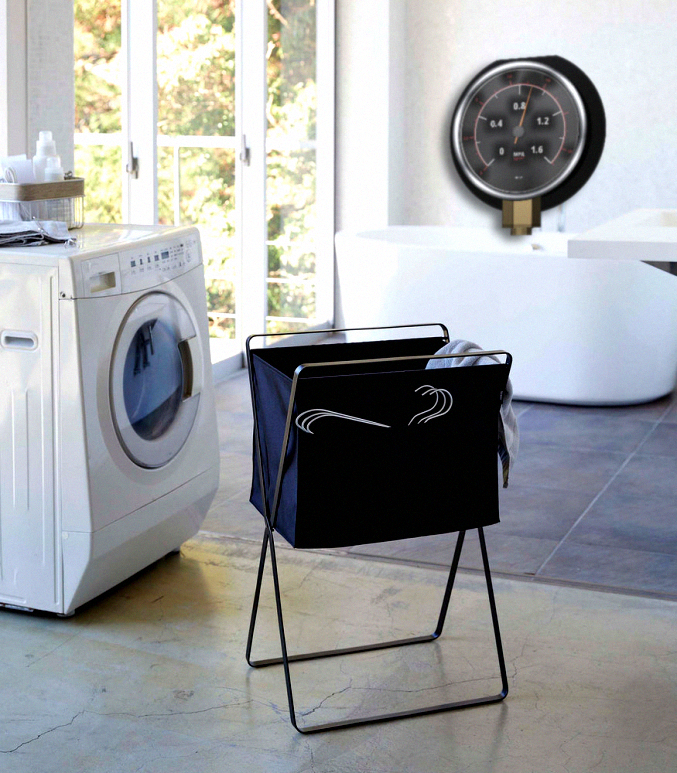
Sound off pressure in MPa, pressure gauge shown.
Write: 0.9 MPa
